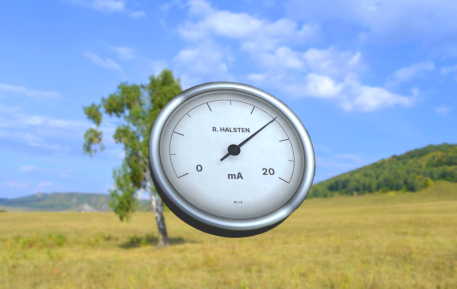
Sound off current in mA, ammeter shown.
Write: 14 mA
